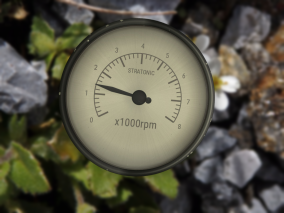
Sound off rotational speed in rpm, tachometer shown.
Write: 1400 rpm
